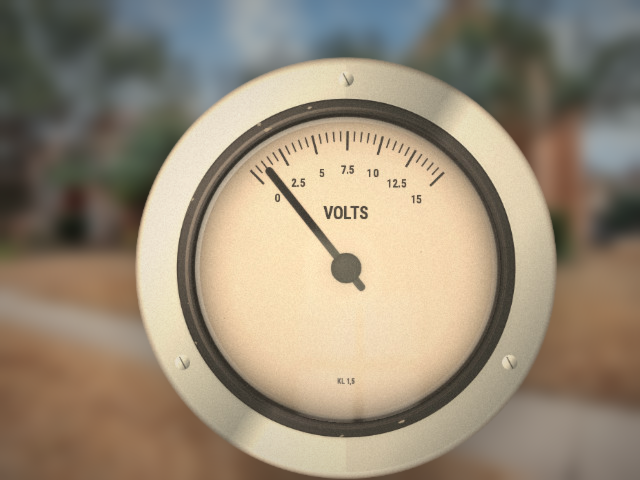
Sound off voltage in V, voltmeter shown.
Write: 1 V
